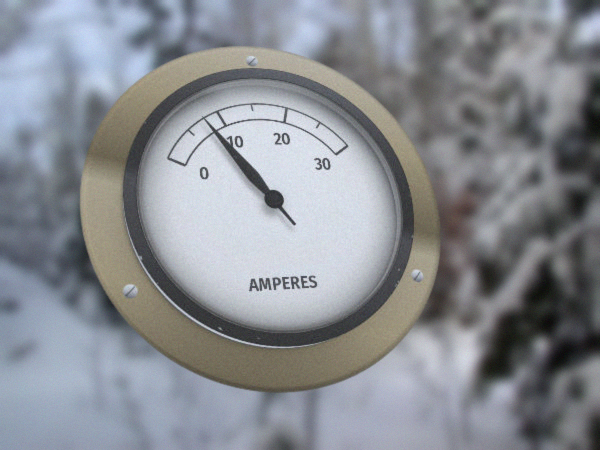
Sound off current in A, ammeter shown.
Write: 7.5 A
